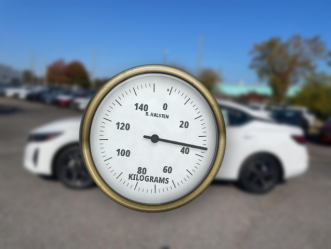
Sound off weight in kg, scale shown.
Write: 36 kg
